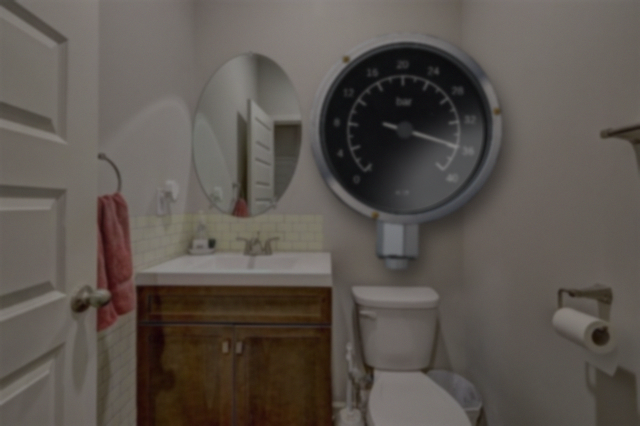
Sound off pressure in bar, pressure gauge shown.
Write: 36 bar
